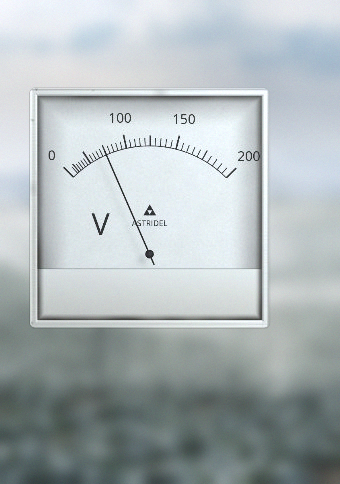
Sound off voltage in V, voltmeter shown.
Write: 75 V
